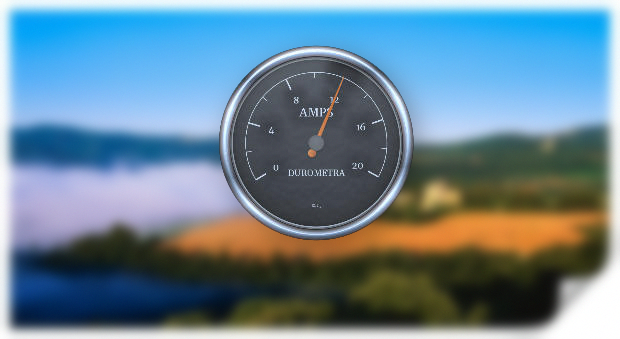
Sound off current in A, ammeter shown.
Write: 12 A
